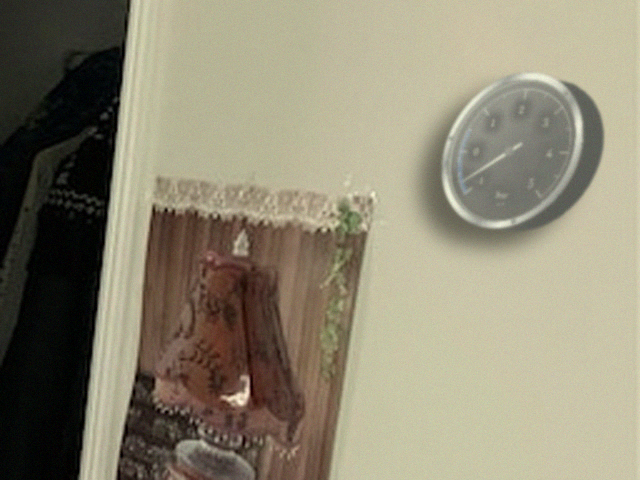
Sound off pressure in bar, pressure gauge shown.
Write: -0.75 bar
